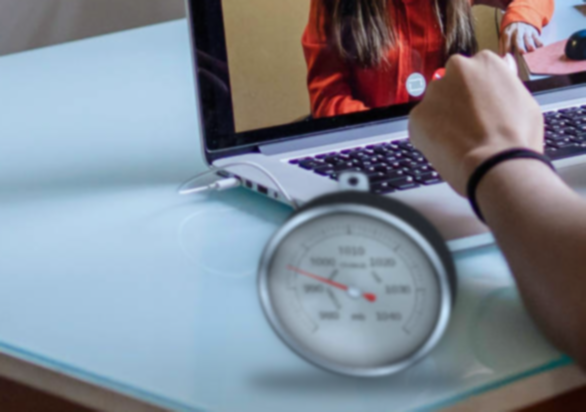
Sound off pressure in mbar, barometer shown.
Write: 995 mbar
